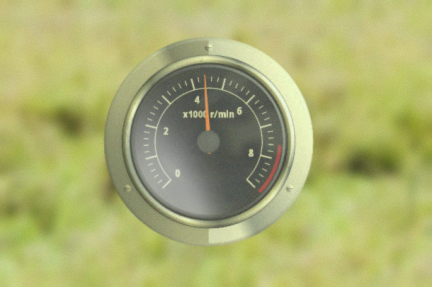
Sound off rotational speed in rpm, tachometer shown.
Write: 4400 rpm
